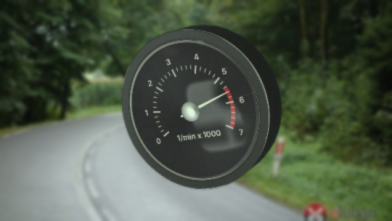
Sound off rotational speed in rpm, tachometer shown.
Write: 5600 rpm
